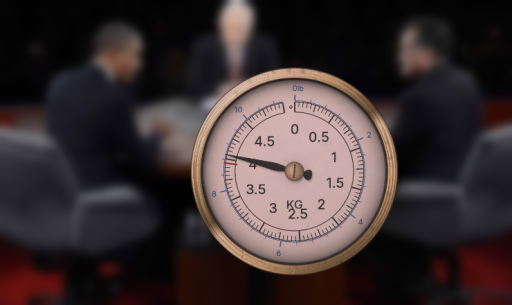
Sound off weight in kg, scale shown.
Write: 4.05 kg
